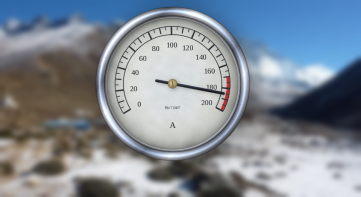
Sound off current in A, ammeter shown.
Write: 185 A
